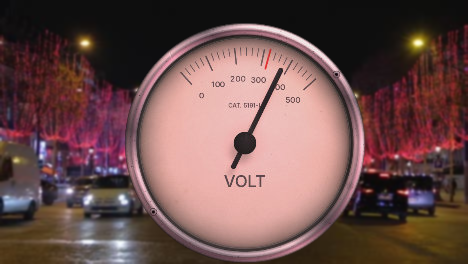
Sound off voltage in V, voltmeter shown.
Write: 380 V
